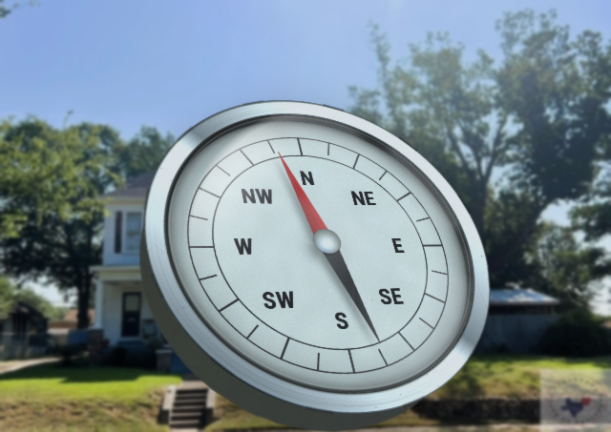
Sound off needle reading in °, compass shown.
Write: 345 °
